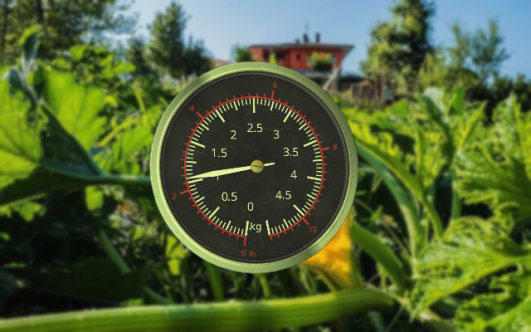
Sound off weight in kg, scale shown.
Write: 1.05 kg
